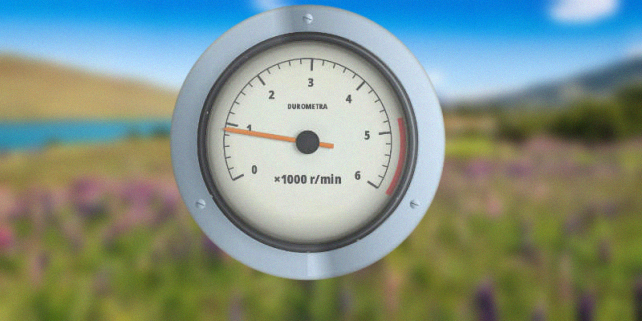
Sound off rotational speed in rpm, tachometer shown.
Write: 900 rpm
